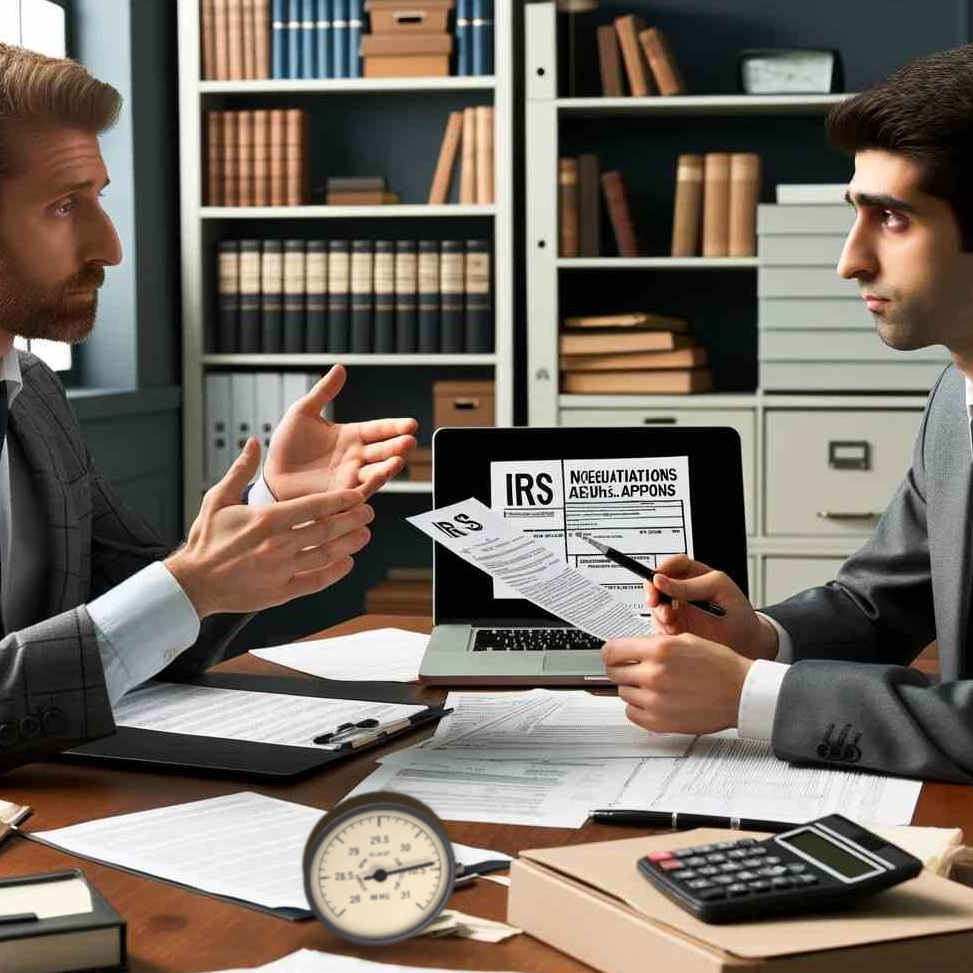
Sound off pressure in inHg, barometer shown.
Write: 30.4 inHg
